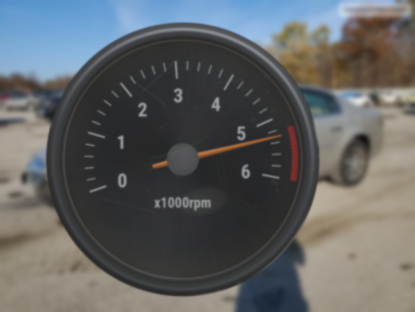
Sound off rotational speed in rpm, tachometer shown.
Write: 5300 rpm
